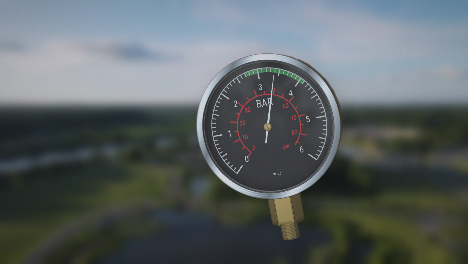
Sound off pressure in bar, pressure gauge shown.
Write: 3.4 bar
